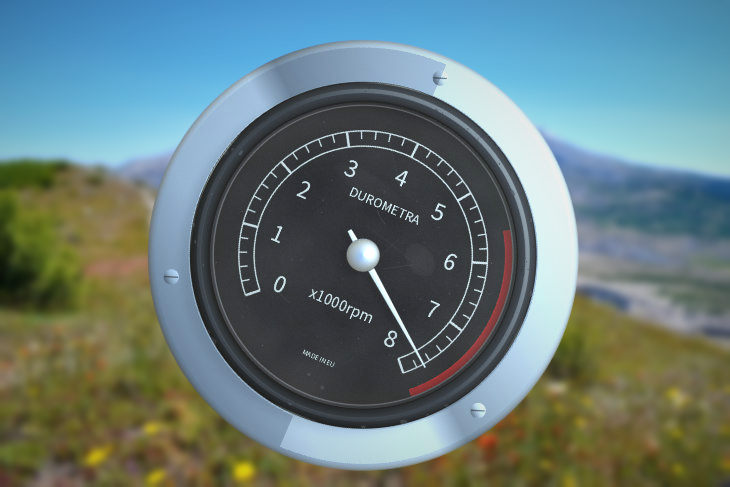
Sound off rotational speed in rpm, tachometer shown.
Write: 7700 rpm
